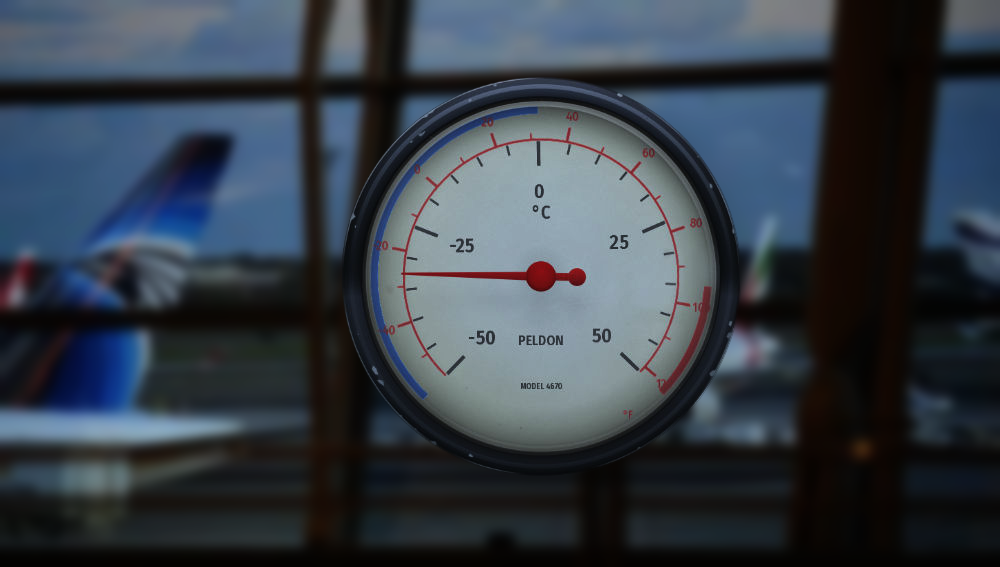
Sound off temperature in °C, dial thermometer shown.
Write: -32.5 °C
